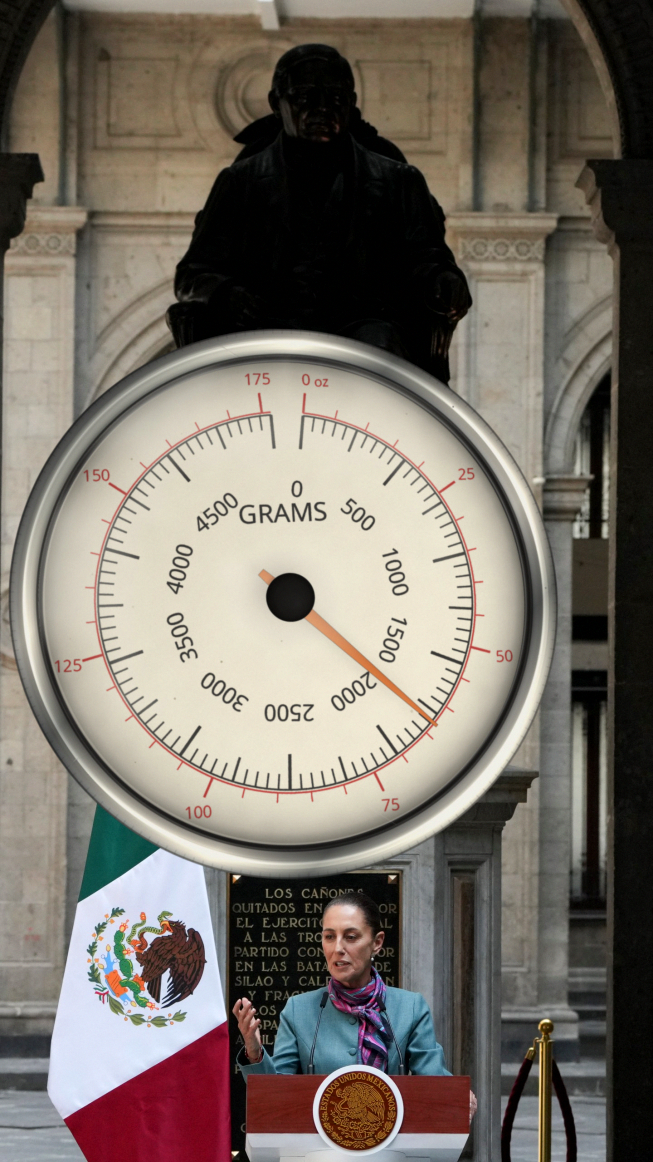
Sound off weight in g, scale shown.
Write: 1800 g
